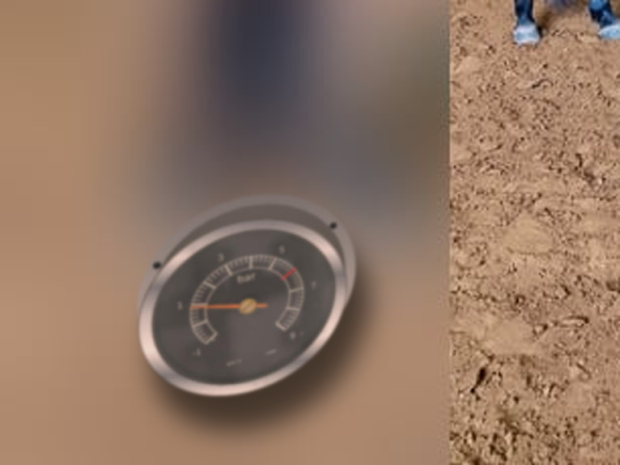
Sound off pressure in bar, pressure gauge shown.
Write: 1 bar
